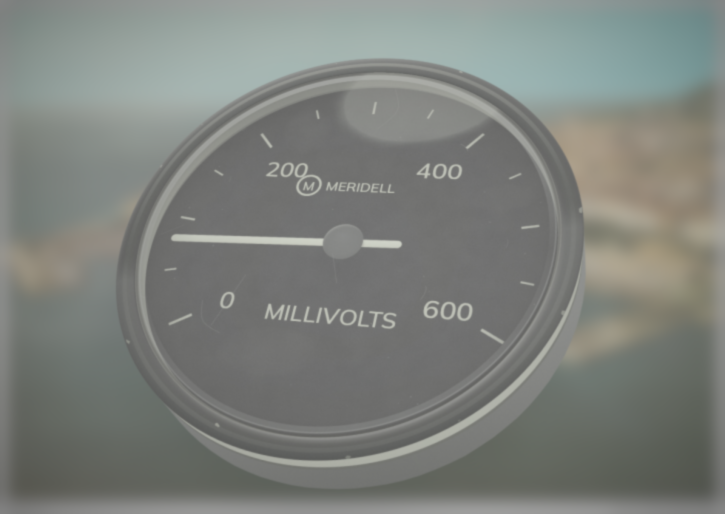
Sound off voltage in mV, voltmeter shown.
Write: 75 mV
